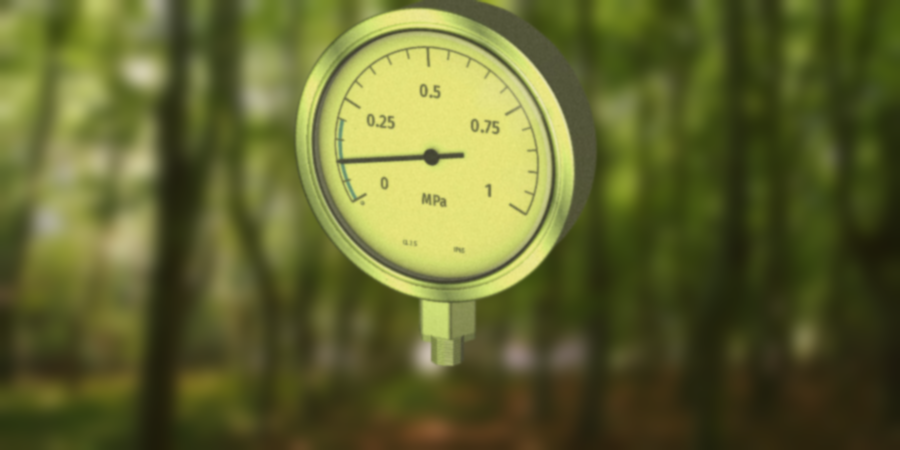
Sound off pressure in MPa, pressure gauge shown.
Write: 0.1 MPa
